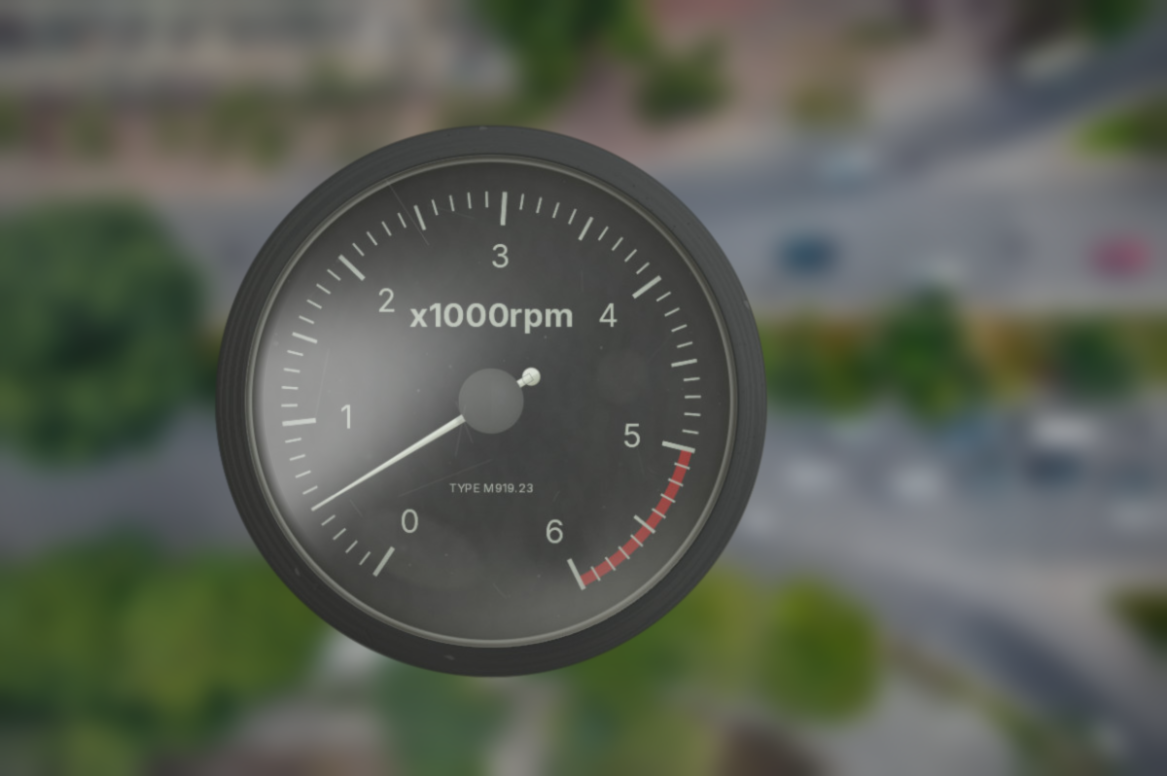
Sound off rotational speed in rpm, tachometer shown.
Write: 500 rpm
